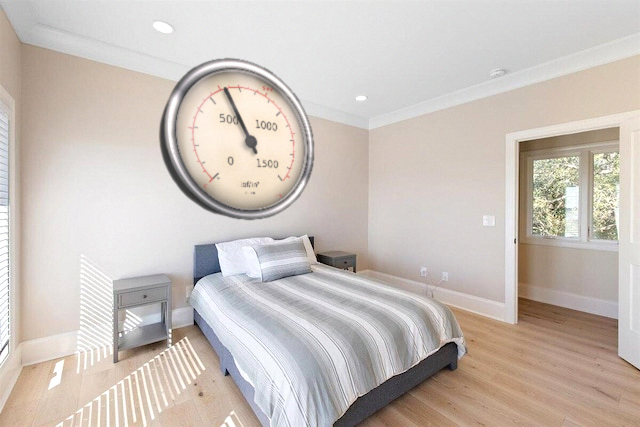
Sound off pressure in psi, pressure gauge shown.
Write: 600 psi
